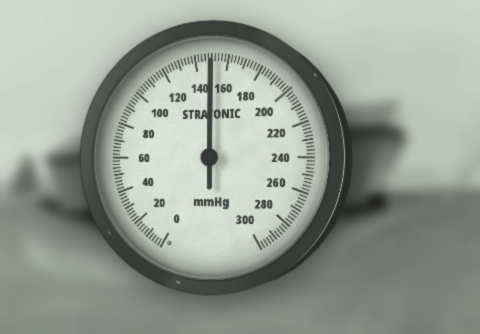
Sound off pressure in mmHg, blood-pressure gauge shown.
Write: 150 mmHg
